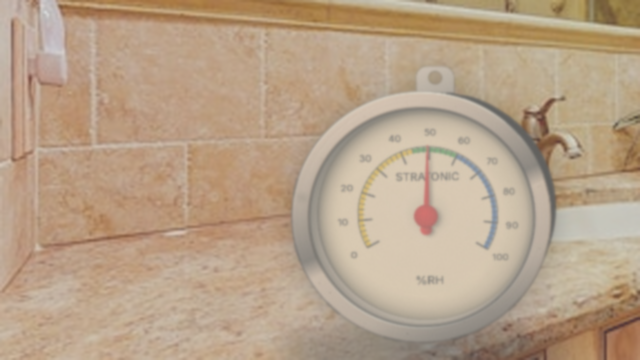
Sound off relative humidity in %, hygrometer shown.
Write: 50 %
